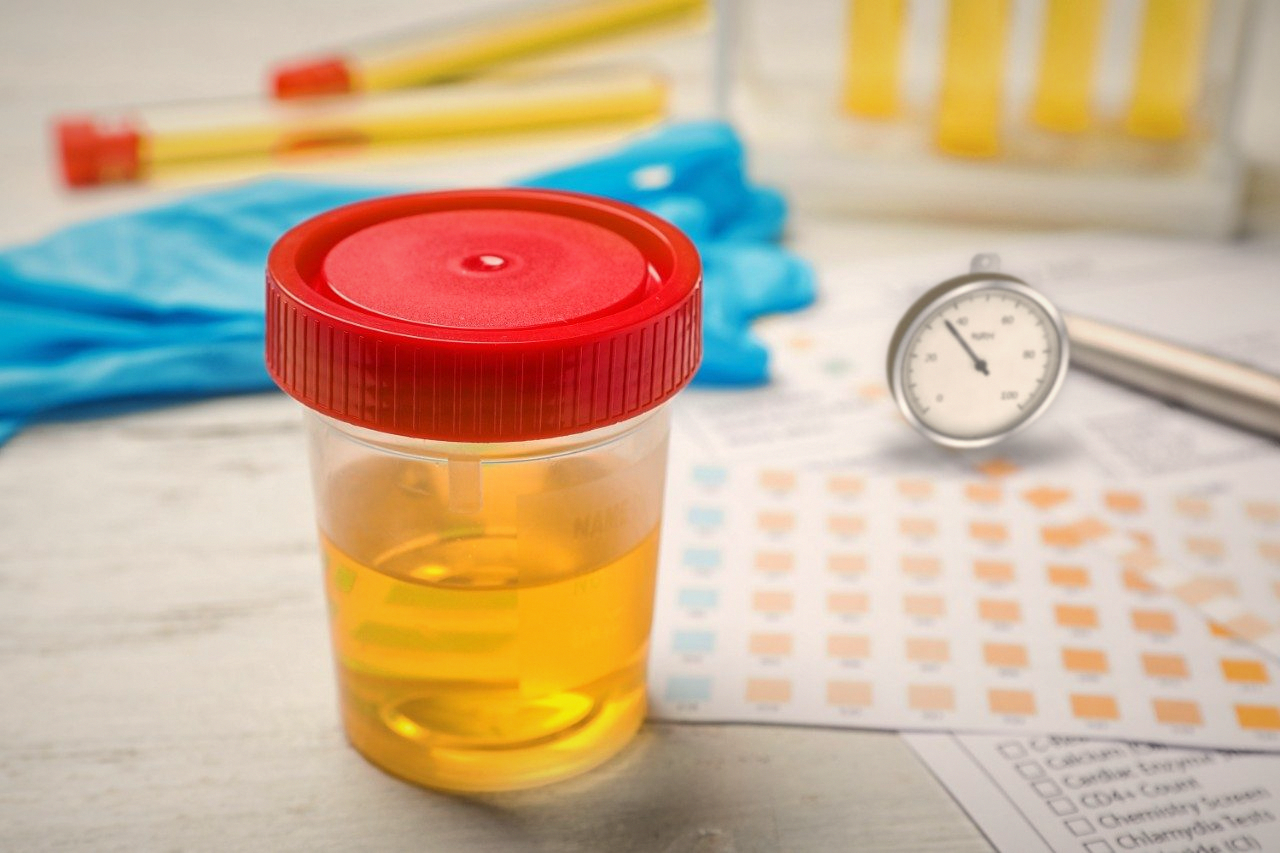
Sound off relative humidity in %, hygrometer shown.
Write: 35 %
